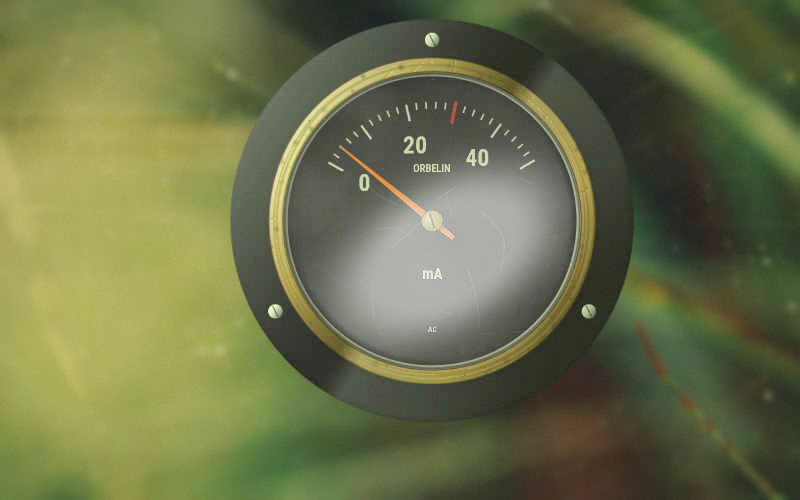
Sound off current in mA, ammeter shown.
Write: 4 mA
